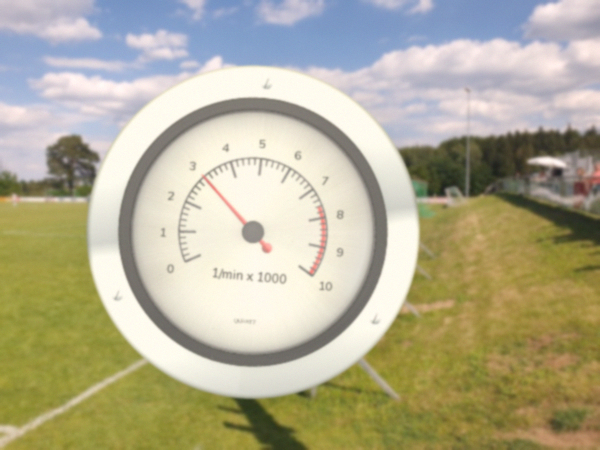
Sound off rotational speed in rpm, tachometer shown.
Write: 3000 rpm
